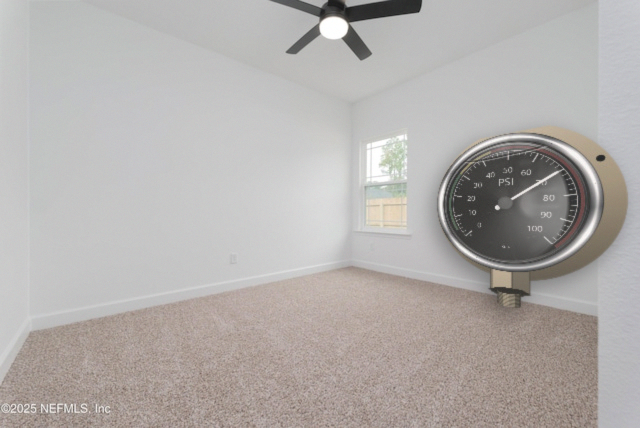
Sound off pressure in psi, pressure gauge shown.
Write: 70 psi
